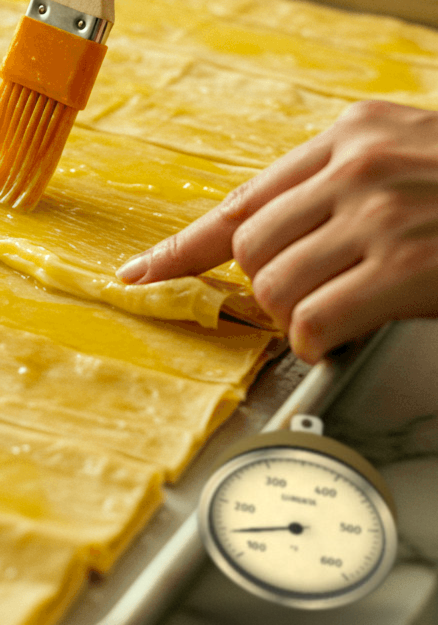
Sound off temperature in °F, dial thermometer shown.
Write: 150 °F
